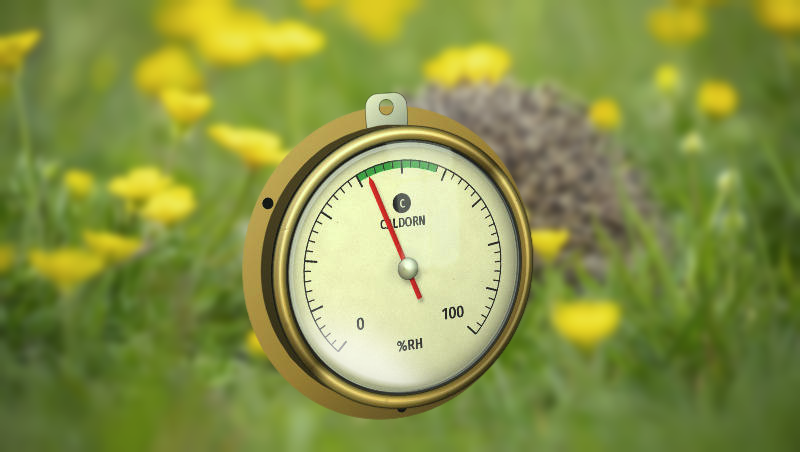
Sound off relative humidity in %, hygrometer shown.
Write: 42 %
